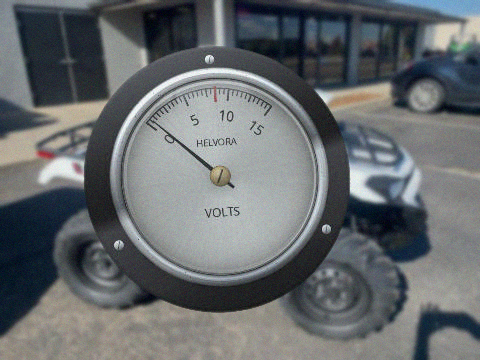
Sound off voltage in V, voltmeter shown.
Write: 0.5 V
